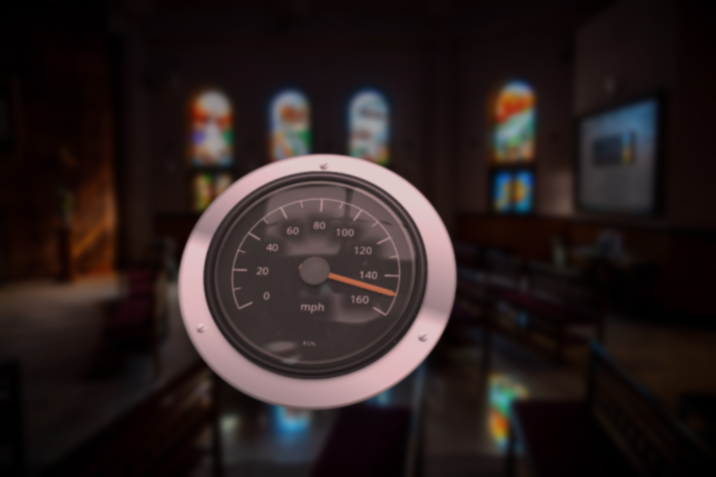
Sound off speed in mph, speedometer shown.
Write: 150 mph
